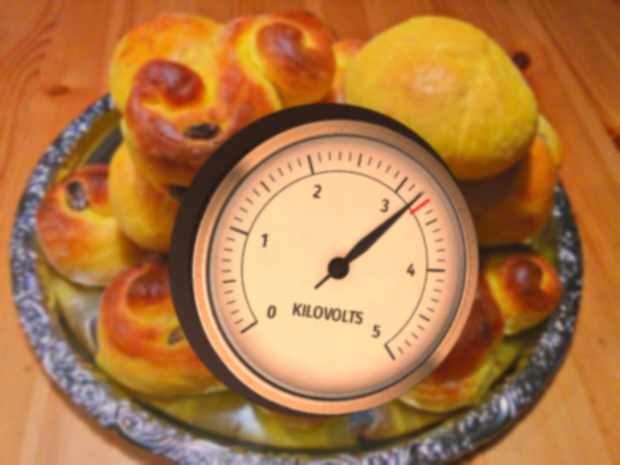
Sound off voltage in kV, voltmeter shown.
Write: 3.2 kV
